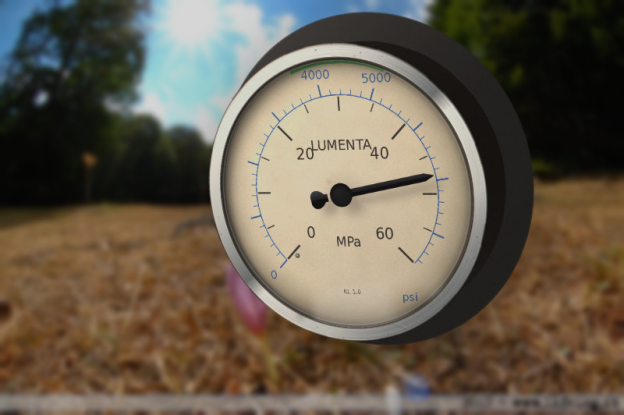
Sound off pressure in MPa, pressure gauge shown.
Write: 47.5 MPa
